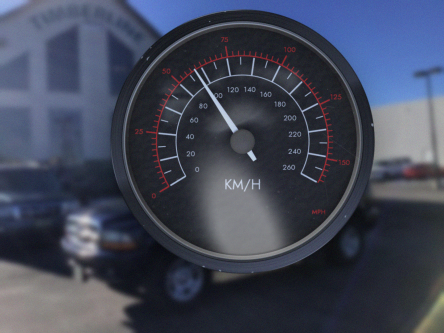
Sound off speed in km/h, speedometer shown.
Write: 95 km/h
